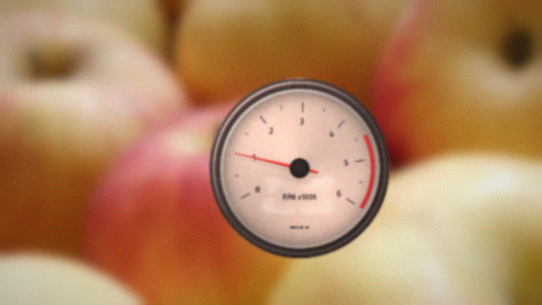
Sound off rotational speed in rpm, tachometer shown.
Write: 1000 rpm
